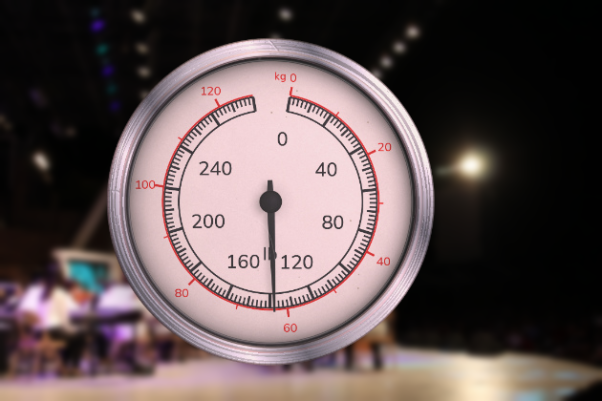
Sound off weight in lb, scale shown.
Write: 138 lb
